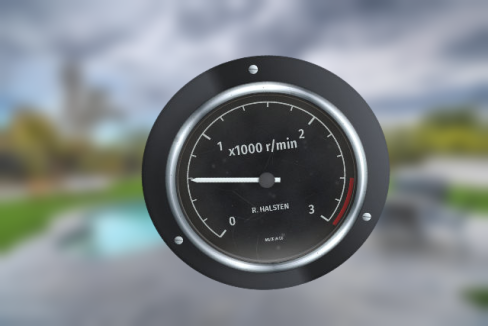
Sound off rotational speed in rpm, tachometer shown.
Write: 600 rpm
